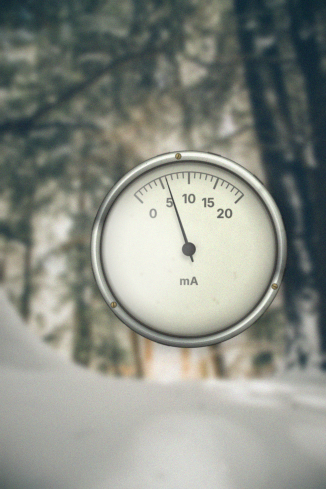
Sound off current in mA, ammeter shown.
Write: 6 mA
